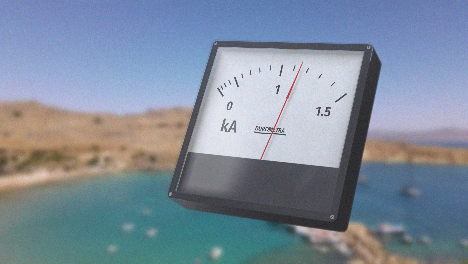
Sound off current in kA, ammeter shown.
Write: 1.15 kA
